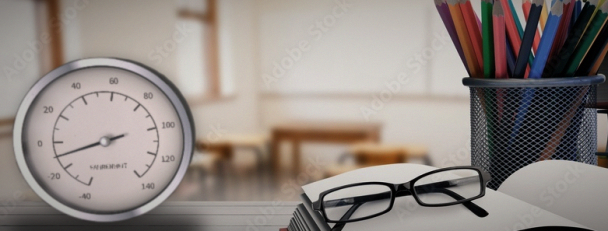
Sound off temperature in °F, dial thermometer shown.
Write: -10 °F
